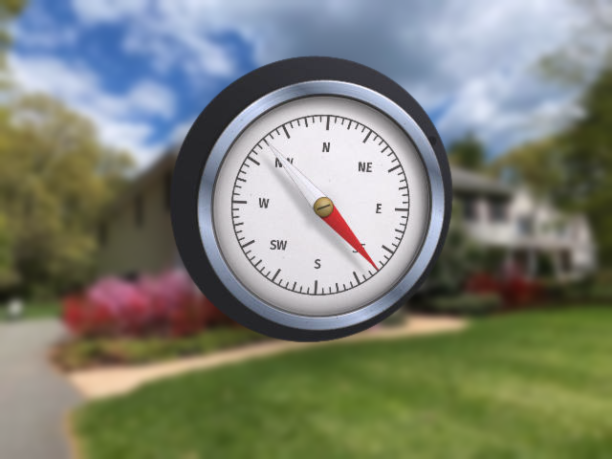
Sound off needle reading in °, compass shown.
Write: 135 °
